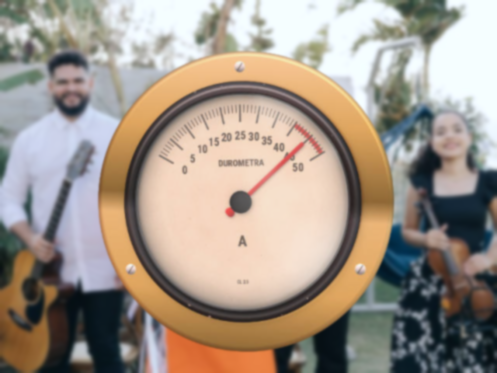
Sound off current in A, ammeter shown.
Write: 45 A
